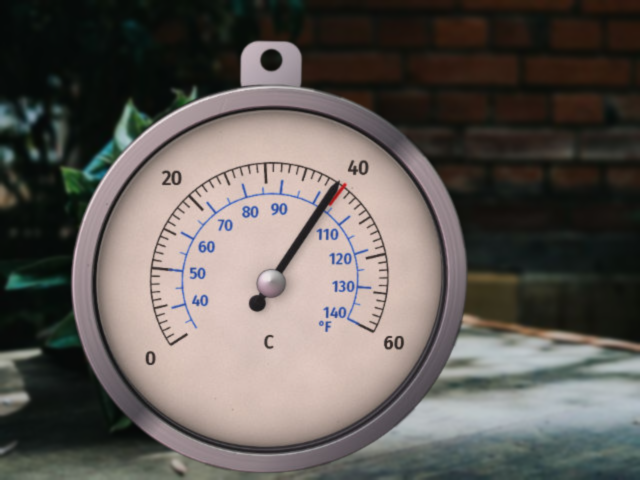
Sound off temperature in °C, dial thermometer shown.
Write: 39 °C
